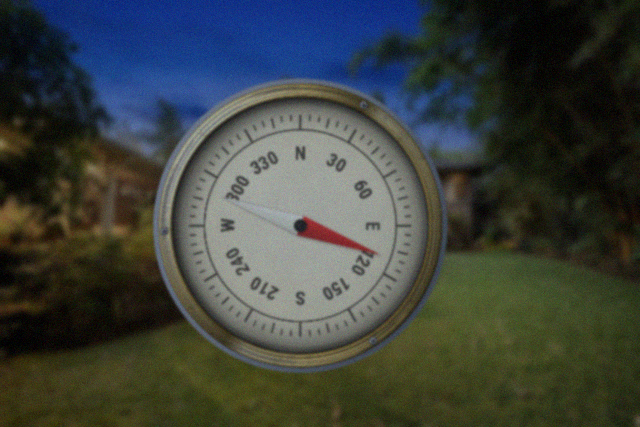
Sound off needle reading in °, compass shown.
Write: 110 °
